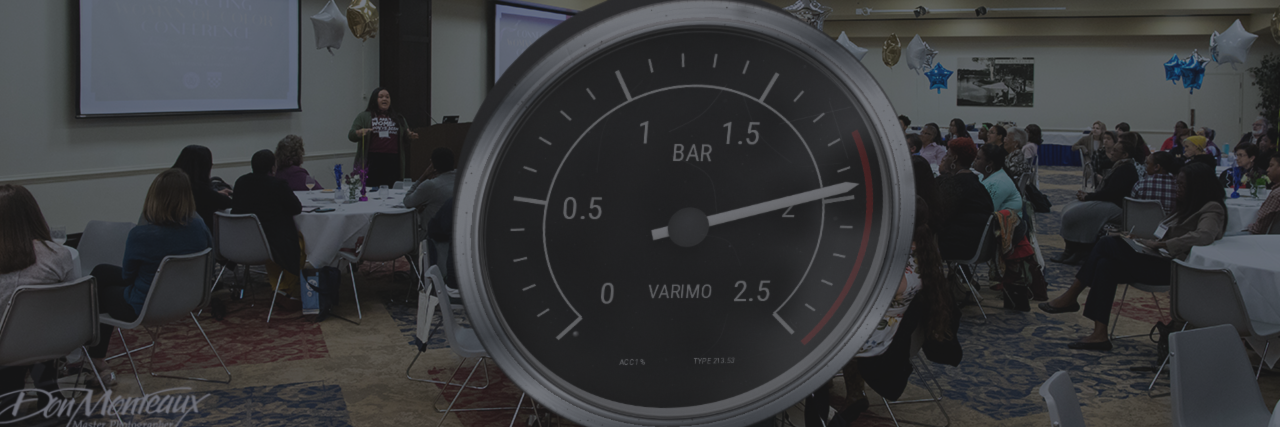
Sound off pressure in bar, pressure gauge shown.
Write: 1.95 bar
